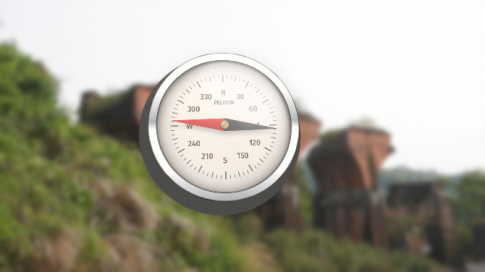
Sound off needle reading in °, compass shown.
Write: 275 °
